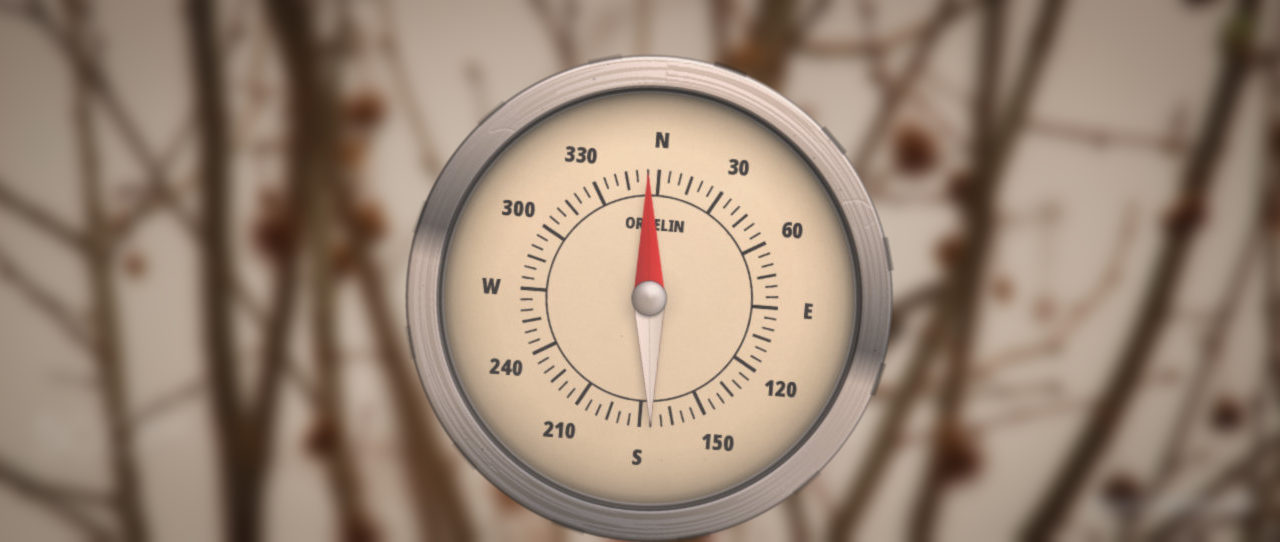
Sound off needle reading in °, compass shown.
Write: 355 °
